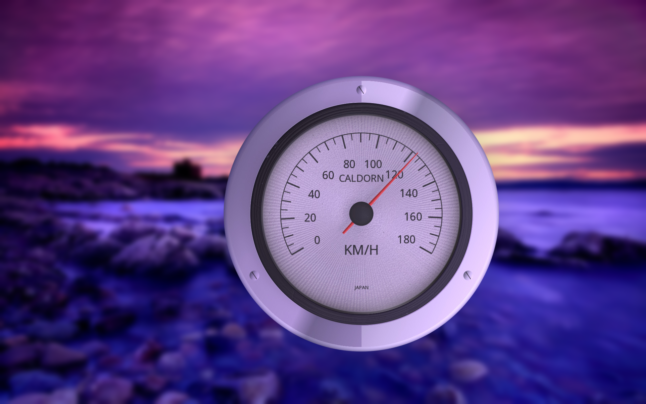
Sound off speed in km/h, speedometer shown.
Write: 122.5 km/h
